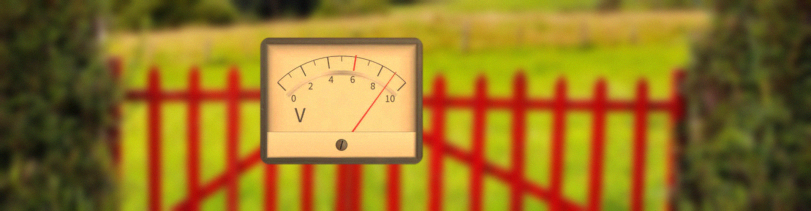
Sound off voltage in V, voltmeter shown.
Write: 9 V
